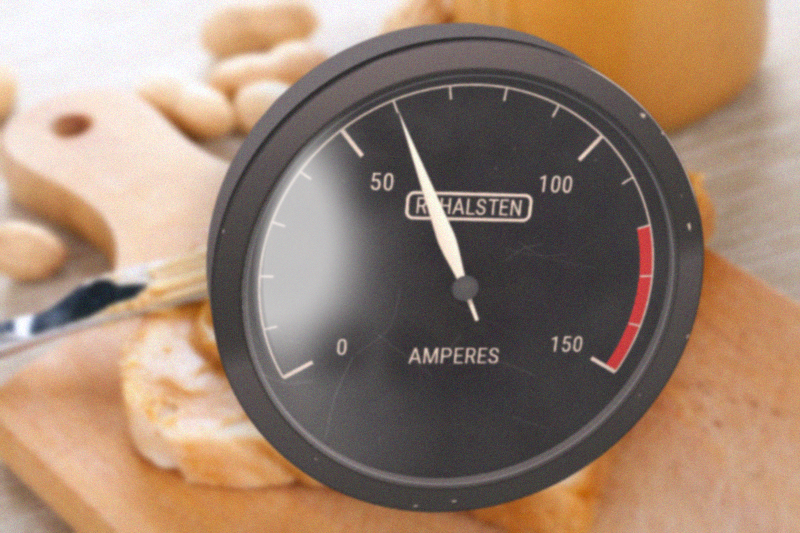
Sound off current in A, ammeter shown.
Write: 60 A
